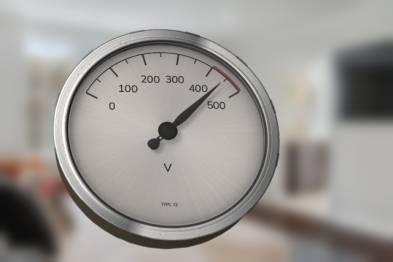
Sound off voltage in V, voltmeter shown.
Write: 450 V
